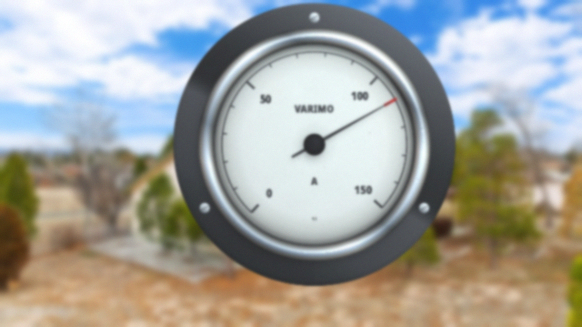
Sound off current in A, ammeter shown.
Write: 110 A
